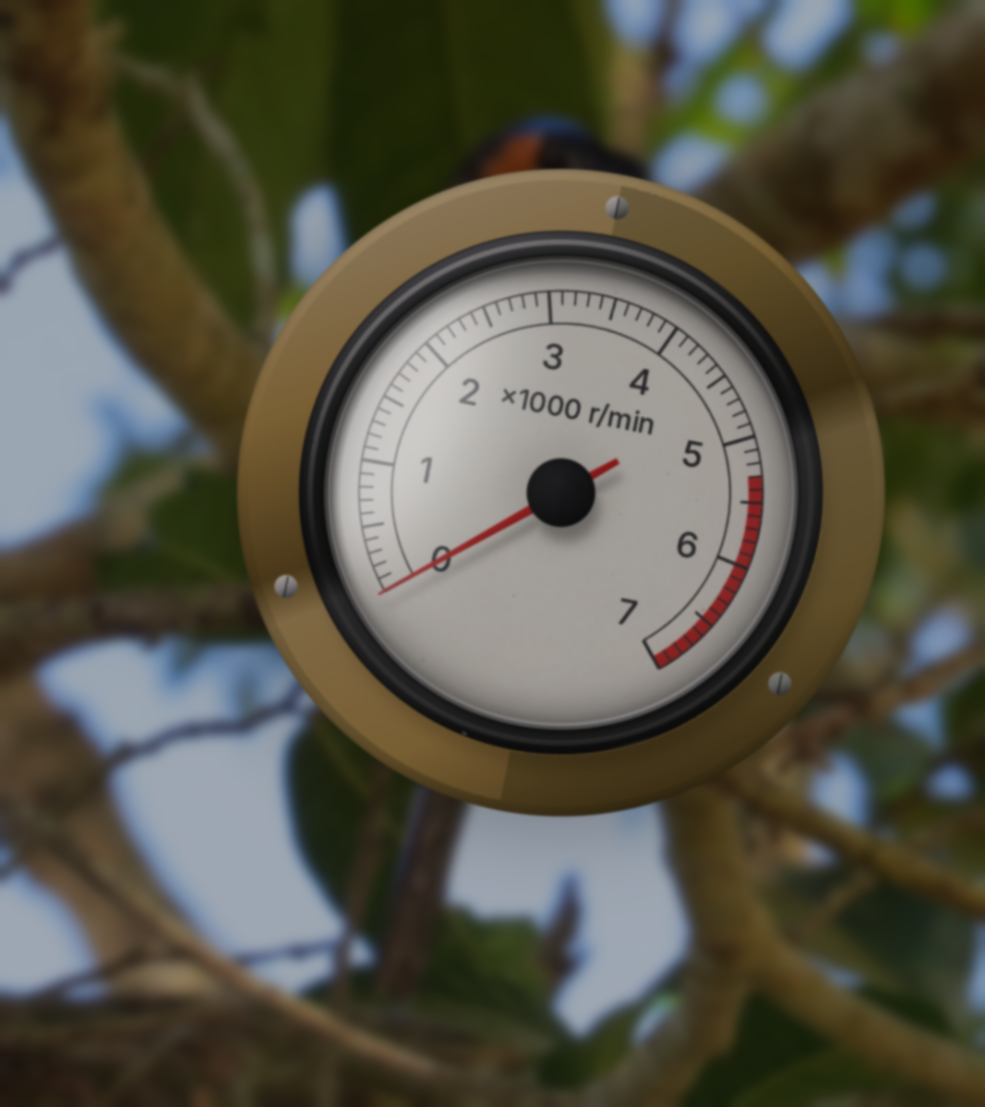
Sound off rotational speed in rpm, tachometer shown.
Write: 0 rpm
